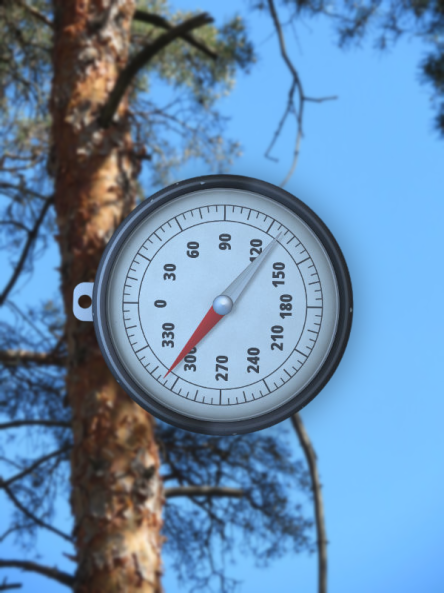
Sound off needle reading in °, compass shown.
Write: 307.5 °
